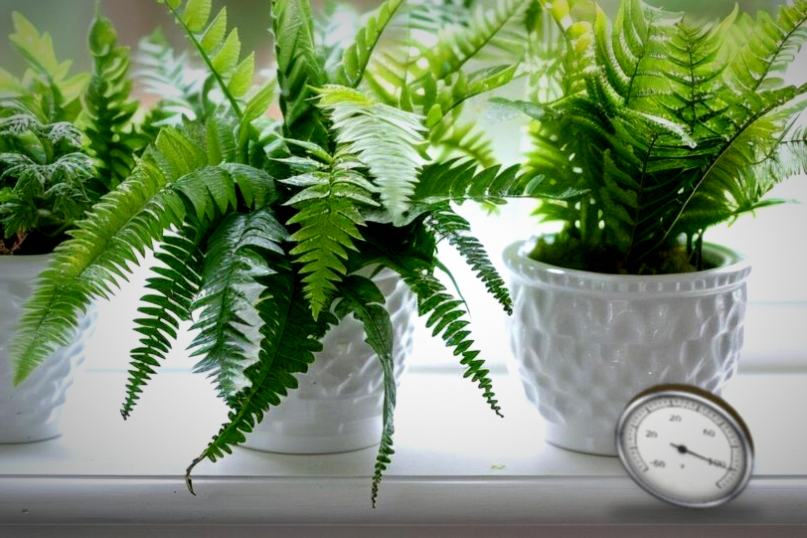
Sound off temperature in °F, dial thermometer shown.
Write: 100 °F
